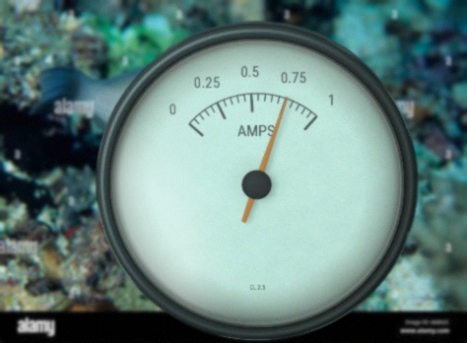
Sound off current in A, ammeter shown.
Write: 0.75 A
